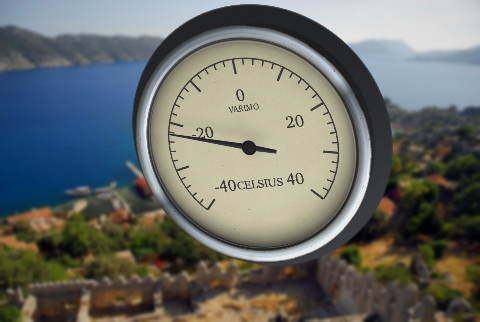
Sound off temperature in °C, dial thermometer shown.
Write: -22 °C
